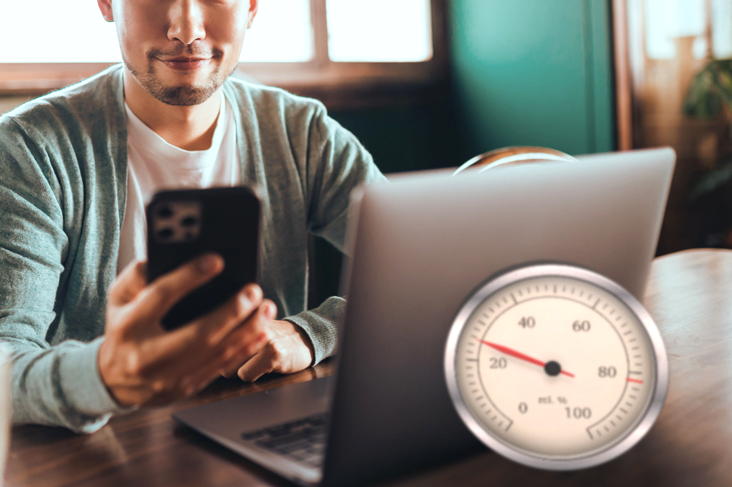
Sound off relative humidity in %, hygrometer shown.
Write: 26 %
